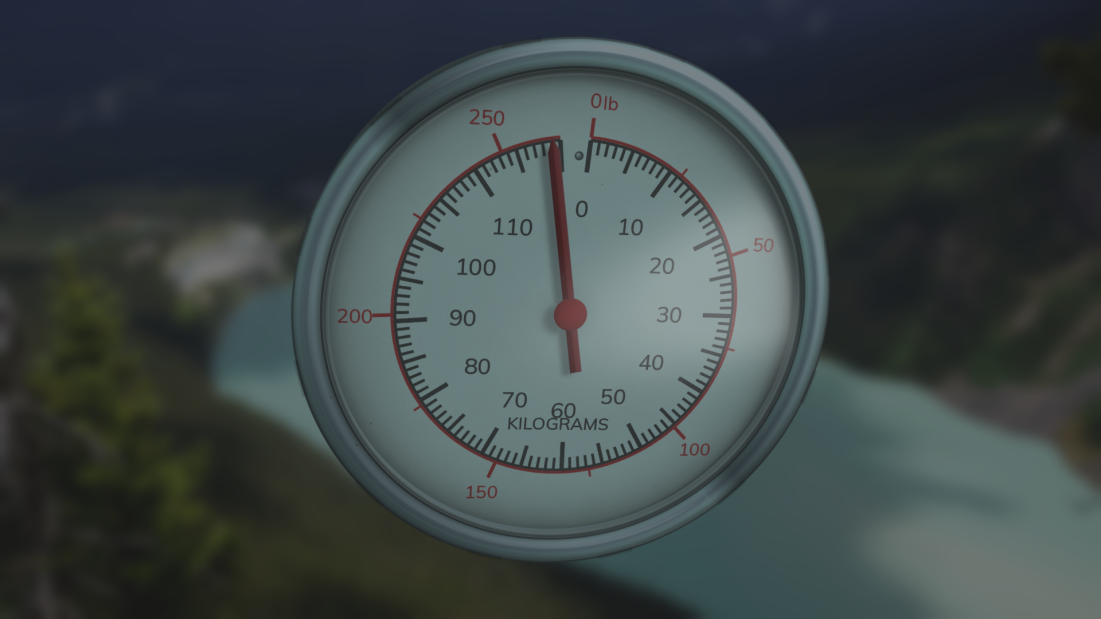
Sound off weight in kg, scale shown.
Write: 119 kg
